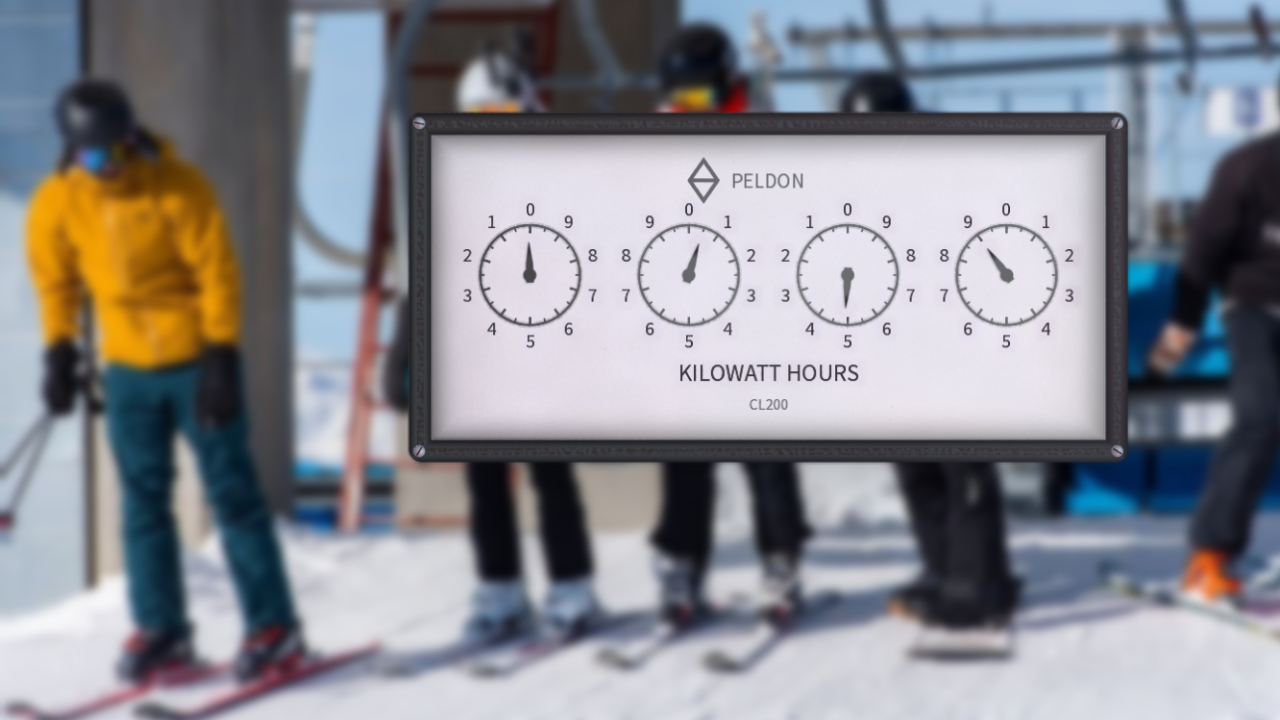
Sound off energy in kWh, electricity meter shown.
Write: 49 kWh
